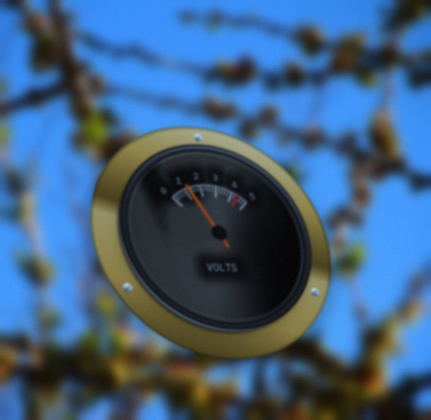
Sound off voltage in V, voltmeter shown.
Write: 1 V
